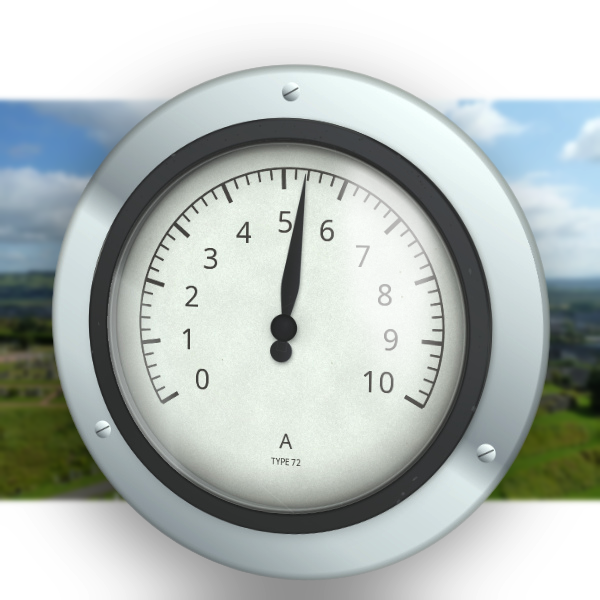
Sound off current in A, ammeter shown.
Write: 5.4 A
